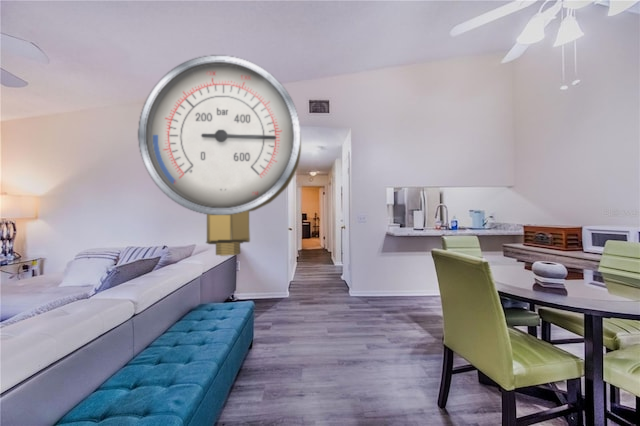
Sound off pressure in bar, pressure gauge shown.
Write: 500 bar
